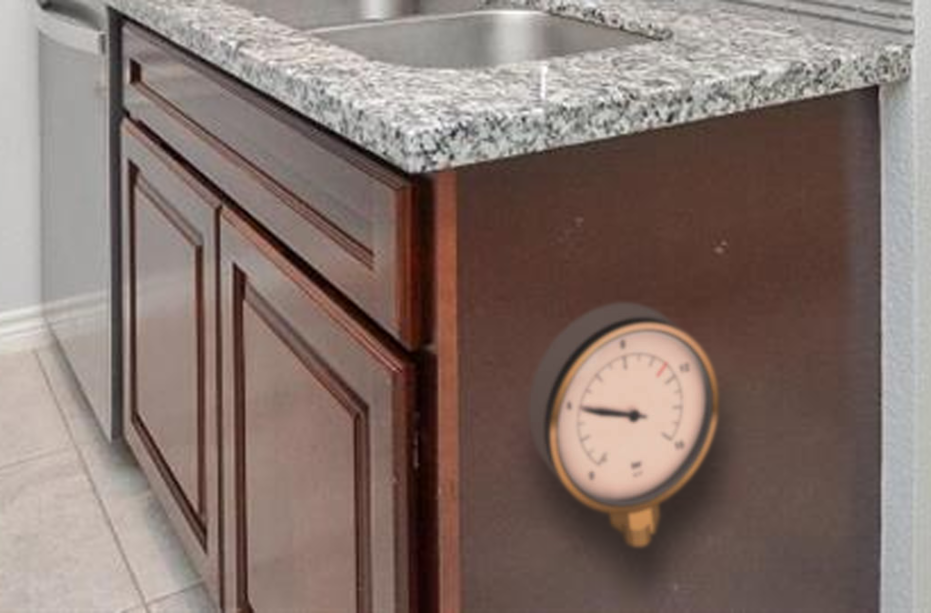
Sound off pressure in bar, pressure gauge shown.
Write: 4 bar
